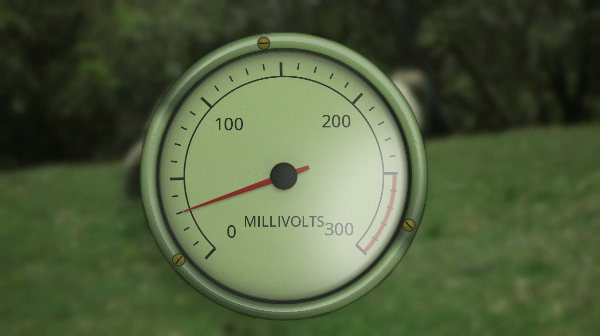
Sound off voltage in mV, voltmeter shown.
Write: 30 mV
